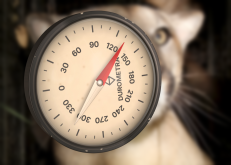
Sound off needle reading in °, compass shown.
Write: 130 °
